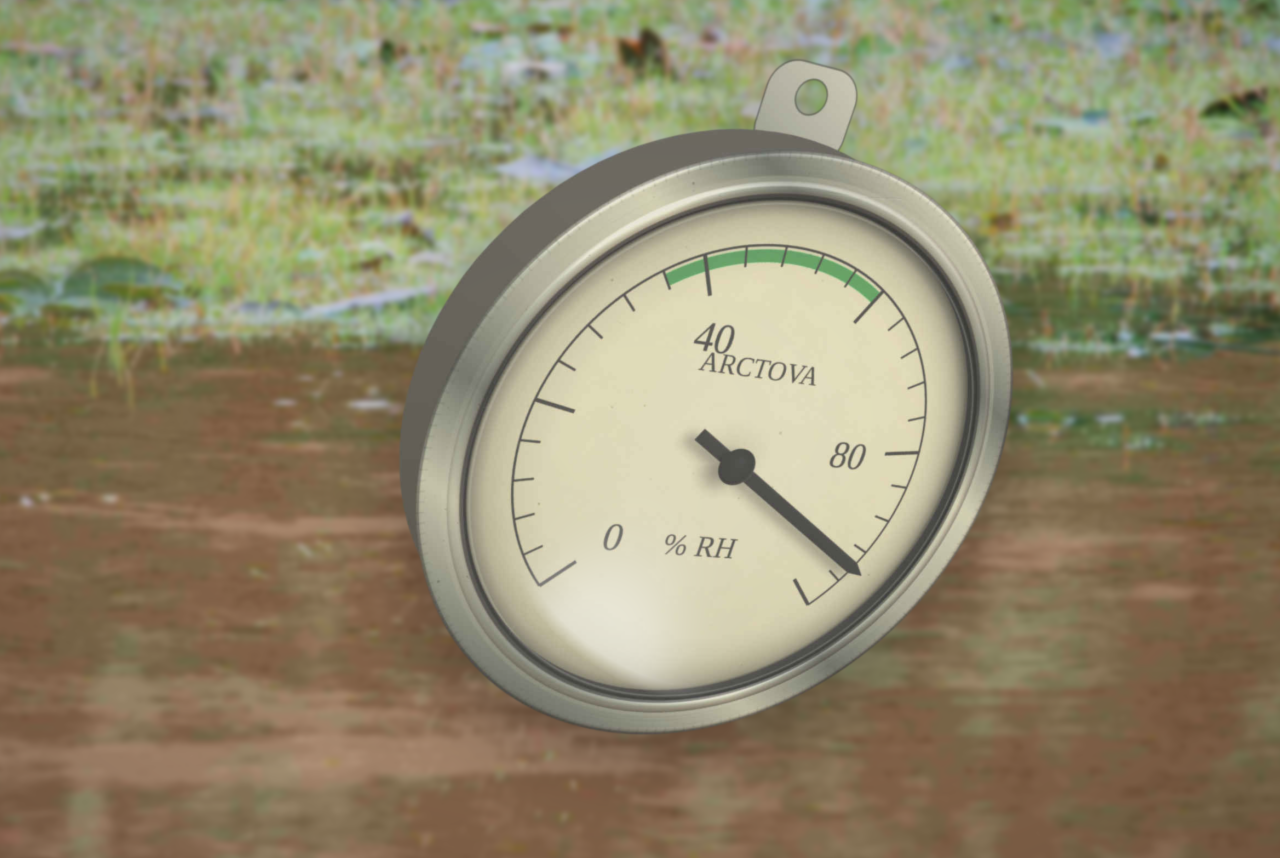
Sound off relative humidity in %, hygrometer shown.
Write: 94 %
